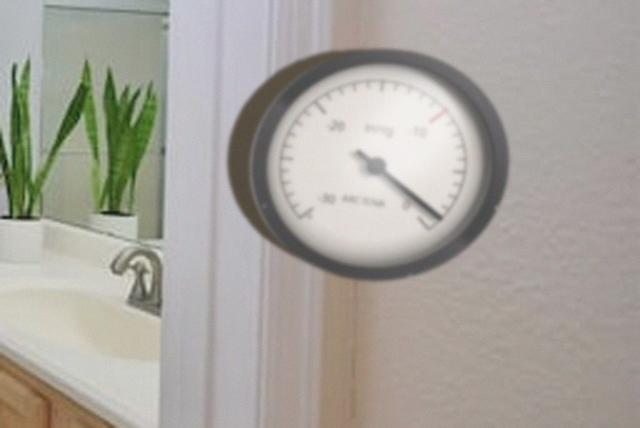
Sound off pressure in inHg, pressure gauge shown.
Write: -1 inHg
